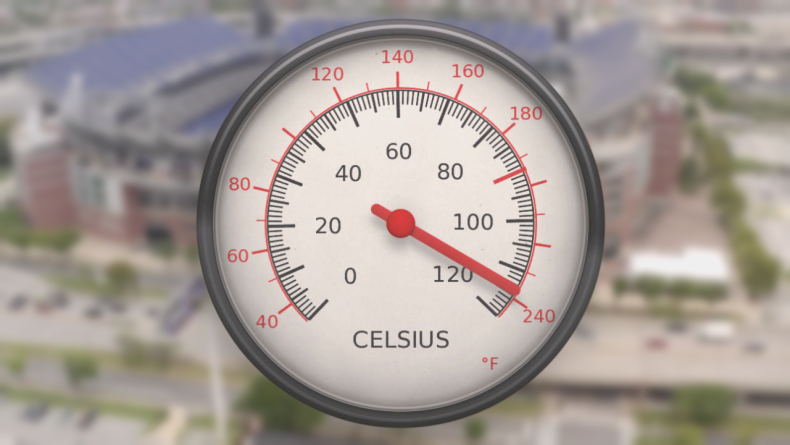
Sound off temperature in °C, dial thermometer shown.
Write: 114 °C
